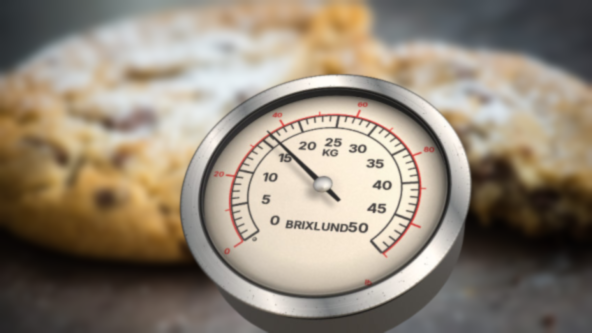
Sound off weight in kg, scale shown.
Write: 16 kg
